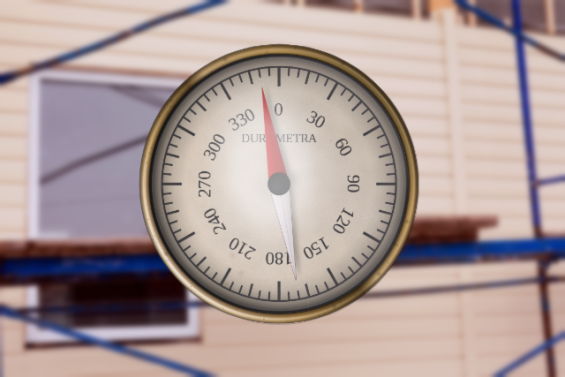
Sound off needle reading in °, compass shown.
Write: 350 °
